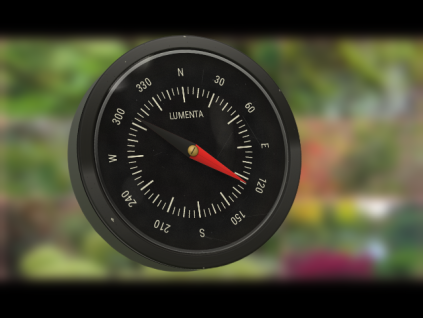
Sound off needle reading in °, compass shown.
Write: 125 °
